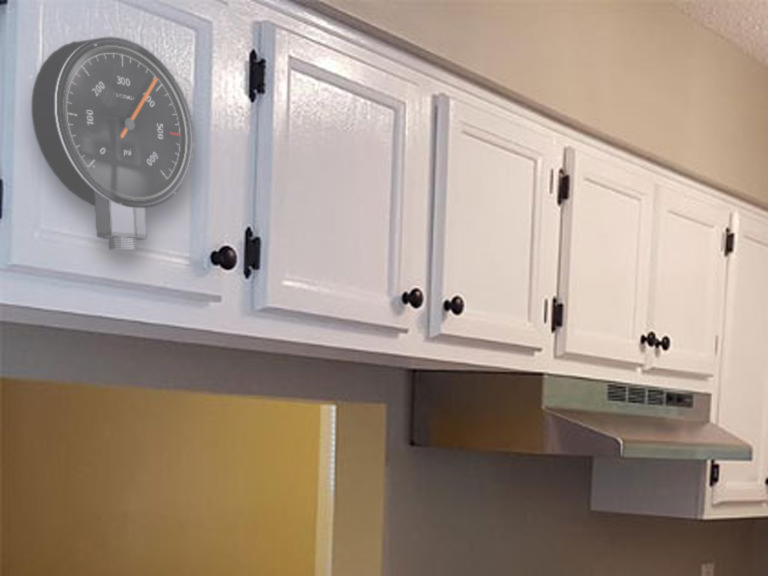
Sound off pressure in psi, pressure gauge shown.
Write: 380 psi
